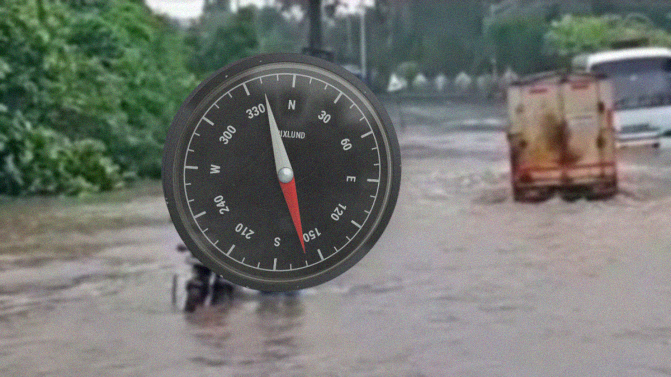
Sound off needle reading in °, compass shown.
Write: 160 °
